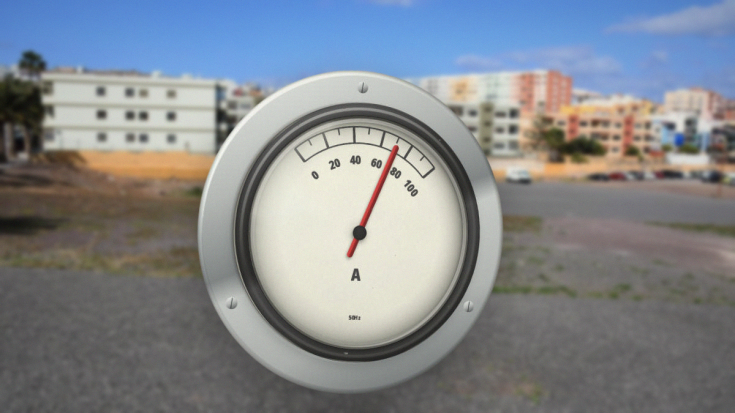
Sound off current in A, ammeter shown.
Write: 70 A
